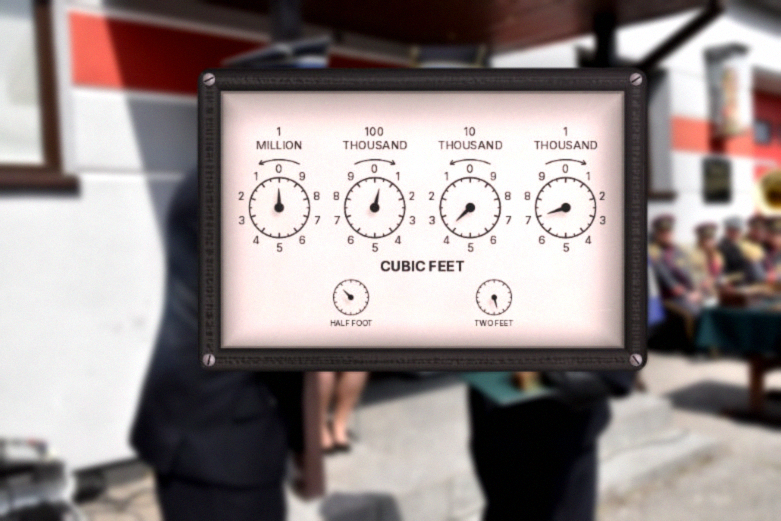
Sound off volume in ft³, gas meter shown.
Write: 3700 ft³
